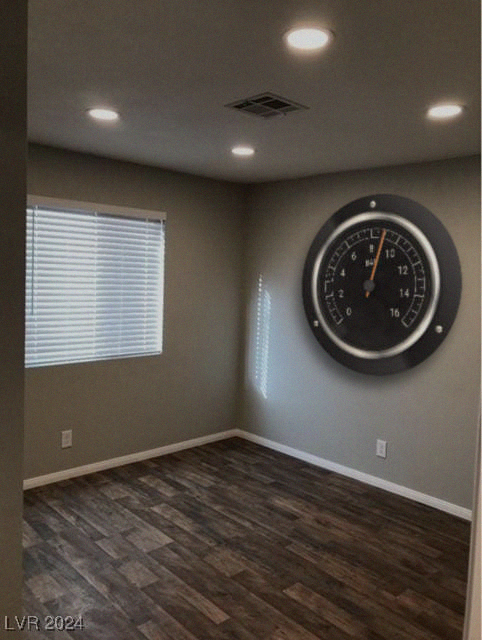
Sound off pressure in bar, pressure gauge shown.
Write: 9 bar
